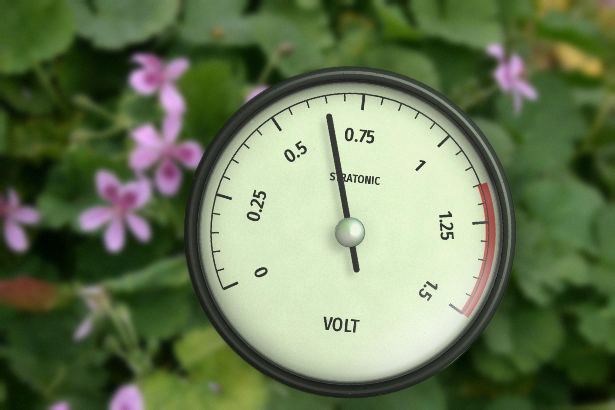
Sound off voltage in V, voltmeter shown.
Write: 0.65 V
